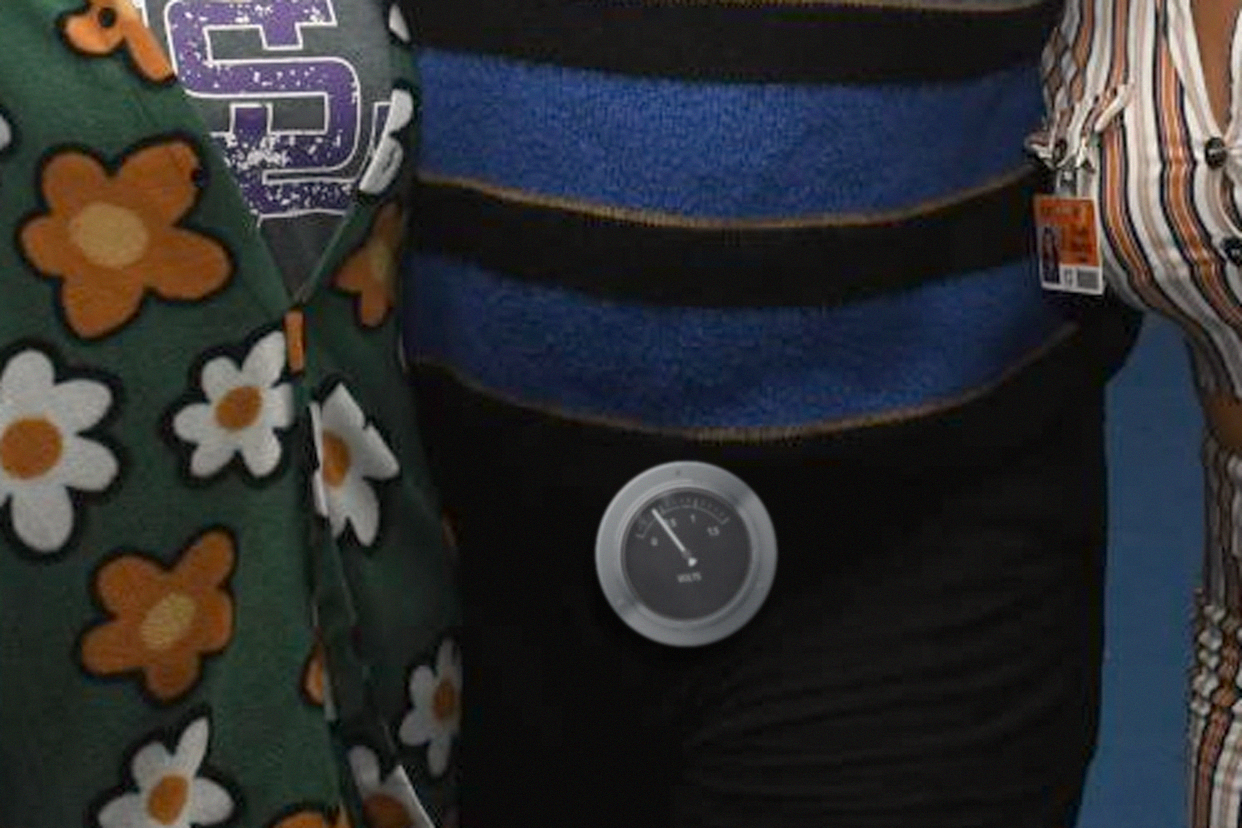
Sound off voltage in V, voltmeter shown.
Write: 0.4 V
